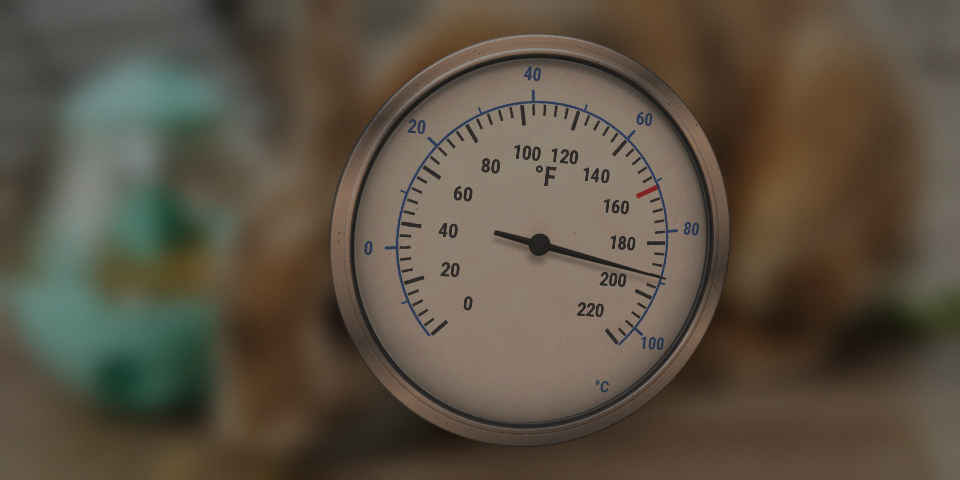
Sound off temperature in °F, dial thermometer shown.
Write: 192 °F
